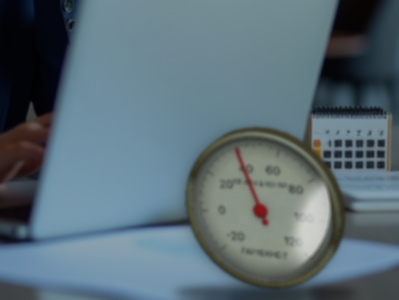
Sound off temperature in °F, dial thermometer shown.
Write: 40 °F
